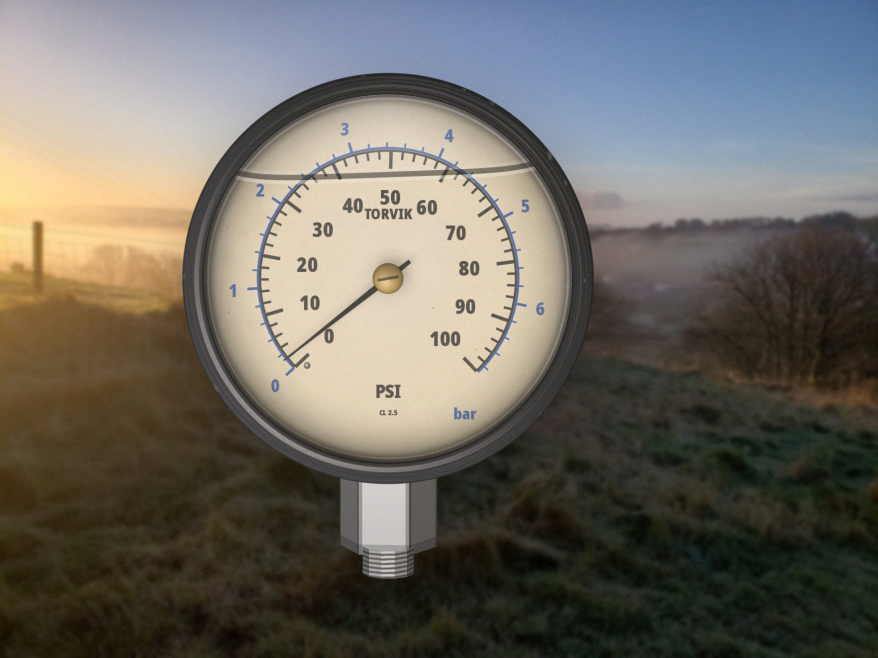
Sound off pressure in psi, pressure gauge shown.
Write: 2 psi
